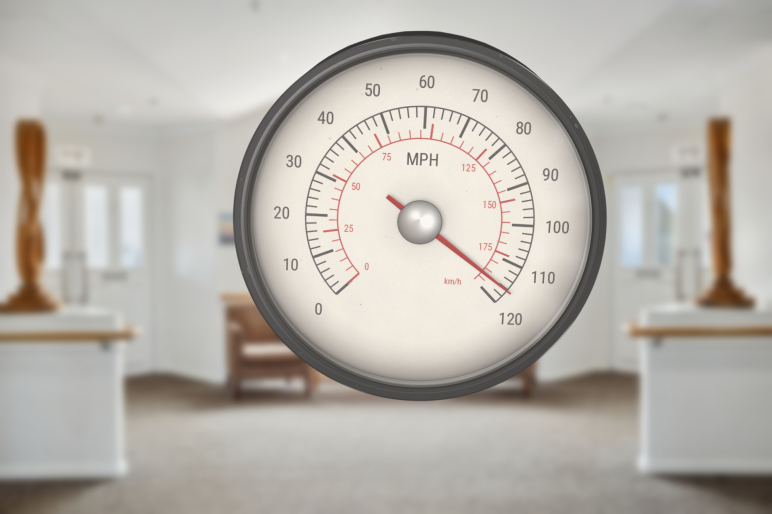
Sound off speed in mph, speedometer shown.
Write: 116 mph
